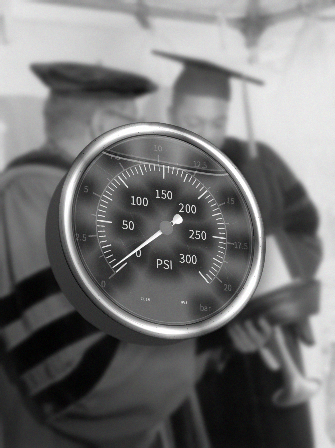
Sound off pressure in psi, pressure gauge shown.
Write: 5 psi
